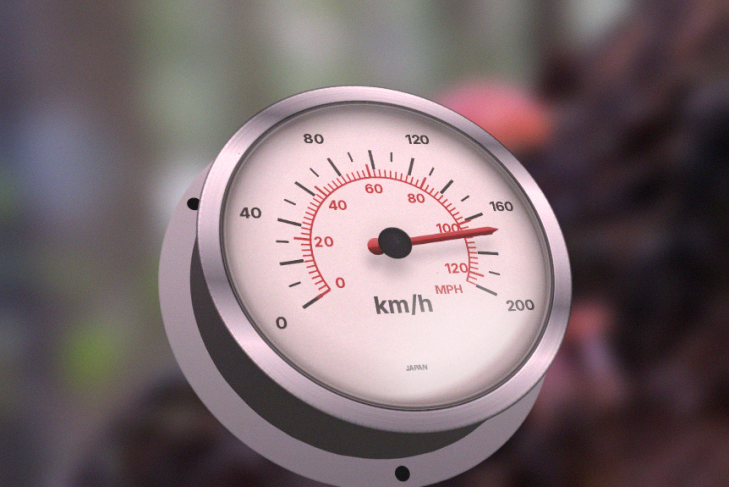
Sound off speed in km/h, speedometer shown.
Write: 170 km/h
